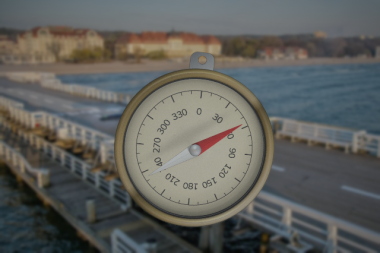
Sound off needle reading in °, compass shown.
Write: 55 °
